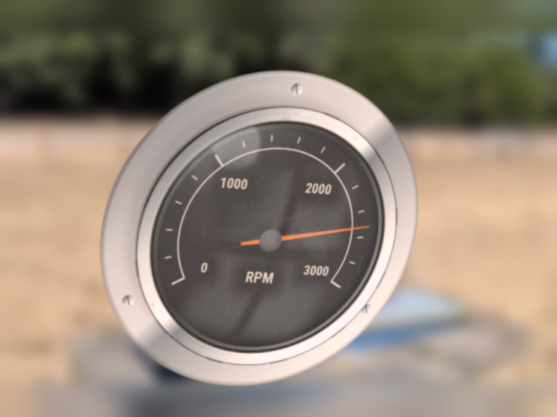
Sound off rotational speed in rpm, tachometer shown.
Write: 2500 rpm
